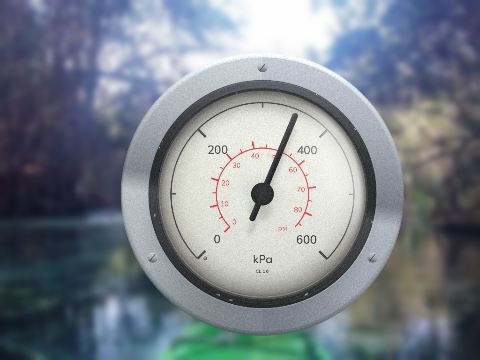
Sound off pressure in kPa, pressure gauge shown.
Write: 350 kPa
